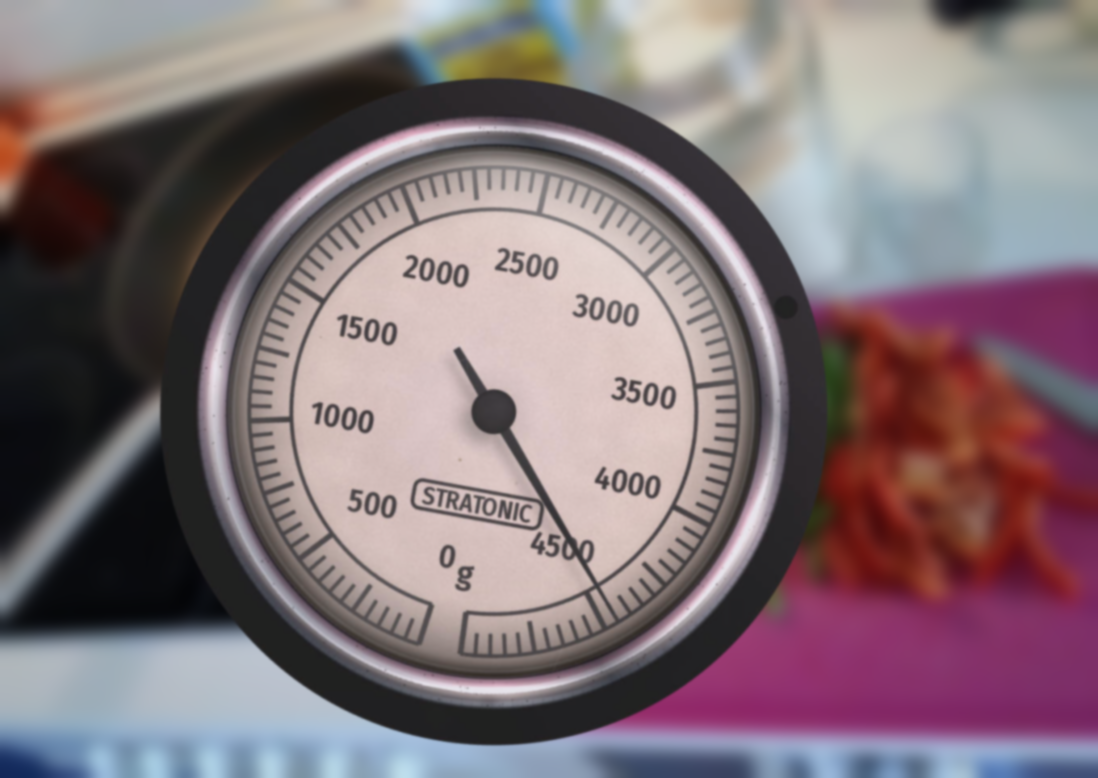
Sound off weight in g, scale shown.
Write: 4450 g
